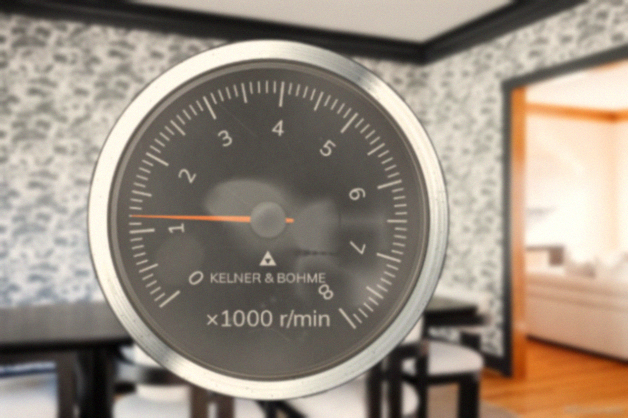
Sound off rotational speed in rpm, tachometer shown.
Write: 1200 rpm
